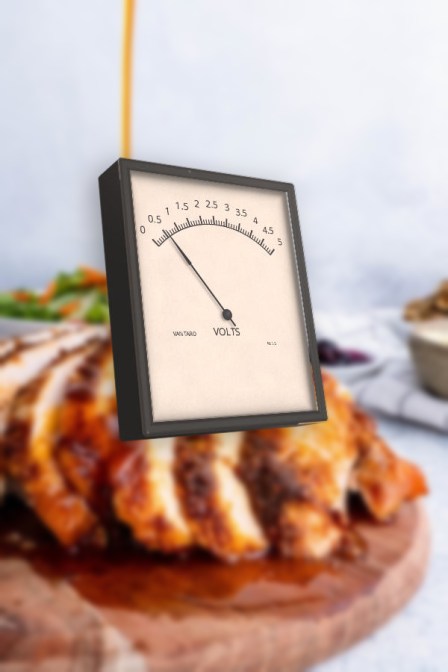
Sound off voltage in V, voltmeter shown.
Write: 0.5 V
